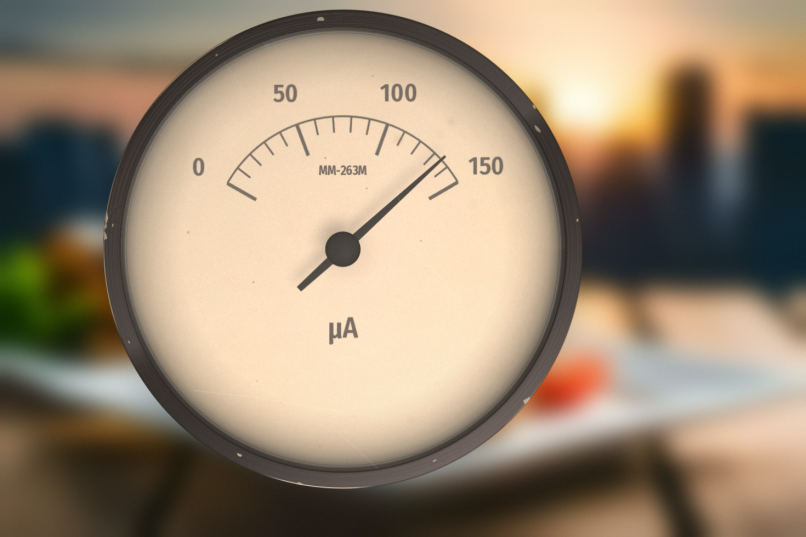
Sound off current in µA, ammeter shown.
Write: 135 µA
